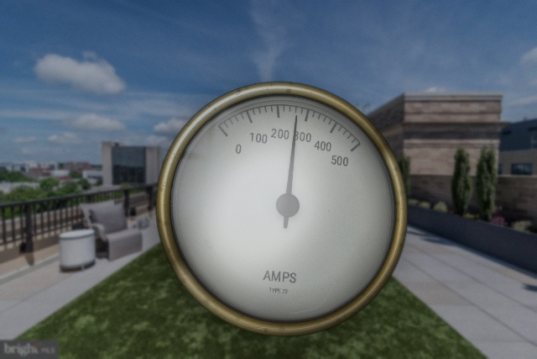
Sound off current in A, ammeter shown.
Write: 260 A
